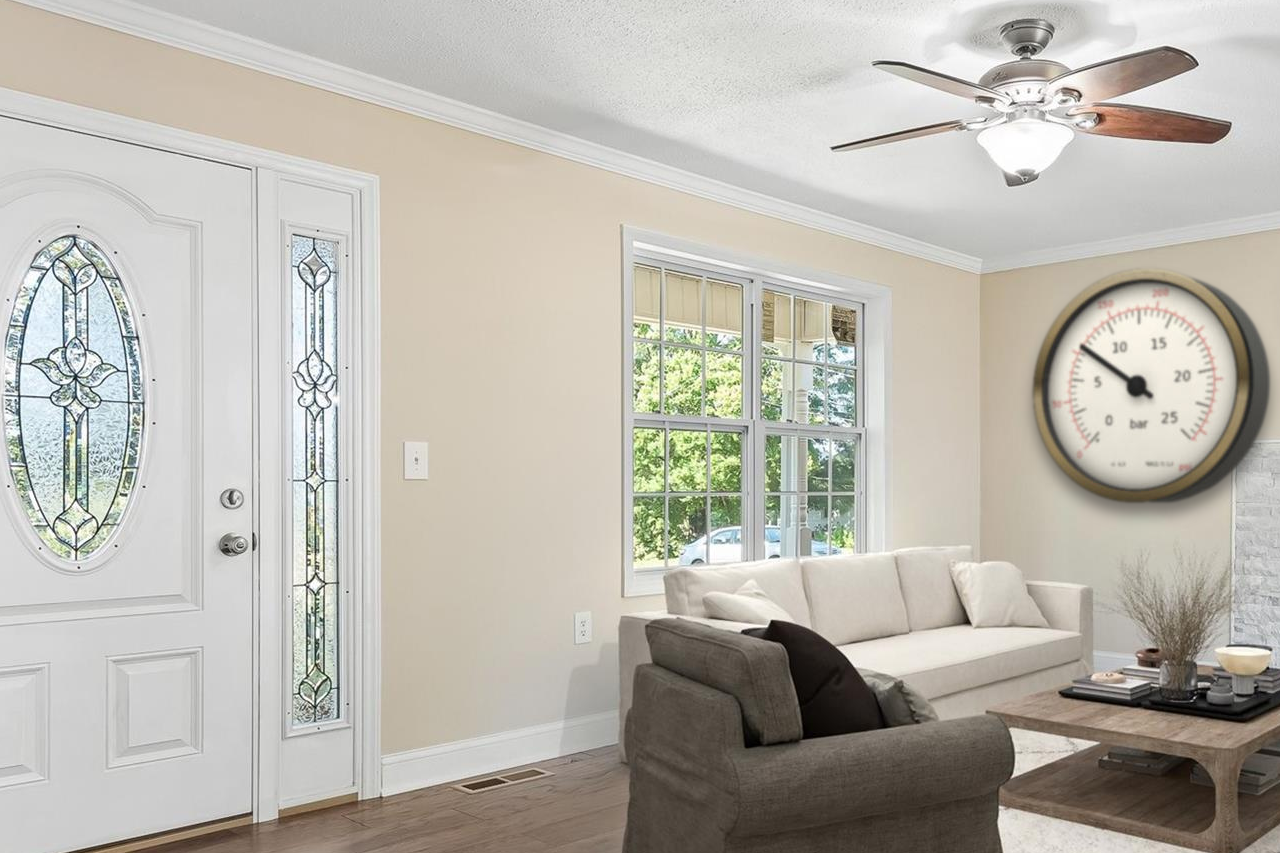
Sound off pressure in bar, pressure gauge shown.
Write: 7.5 bar
